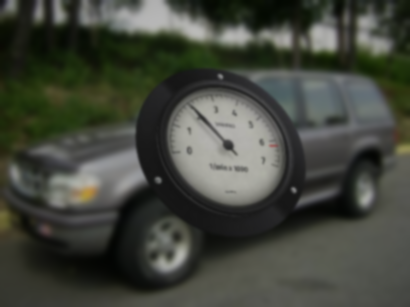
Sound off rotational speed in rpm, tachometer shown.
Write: 2000 rpm
